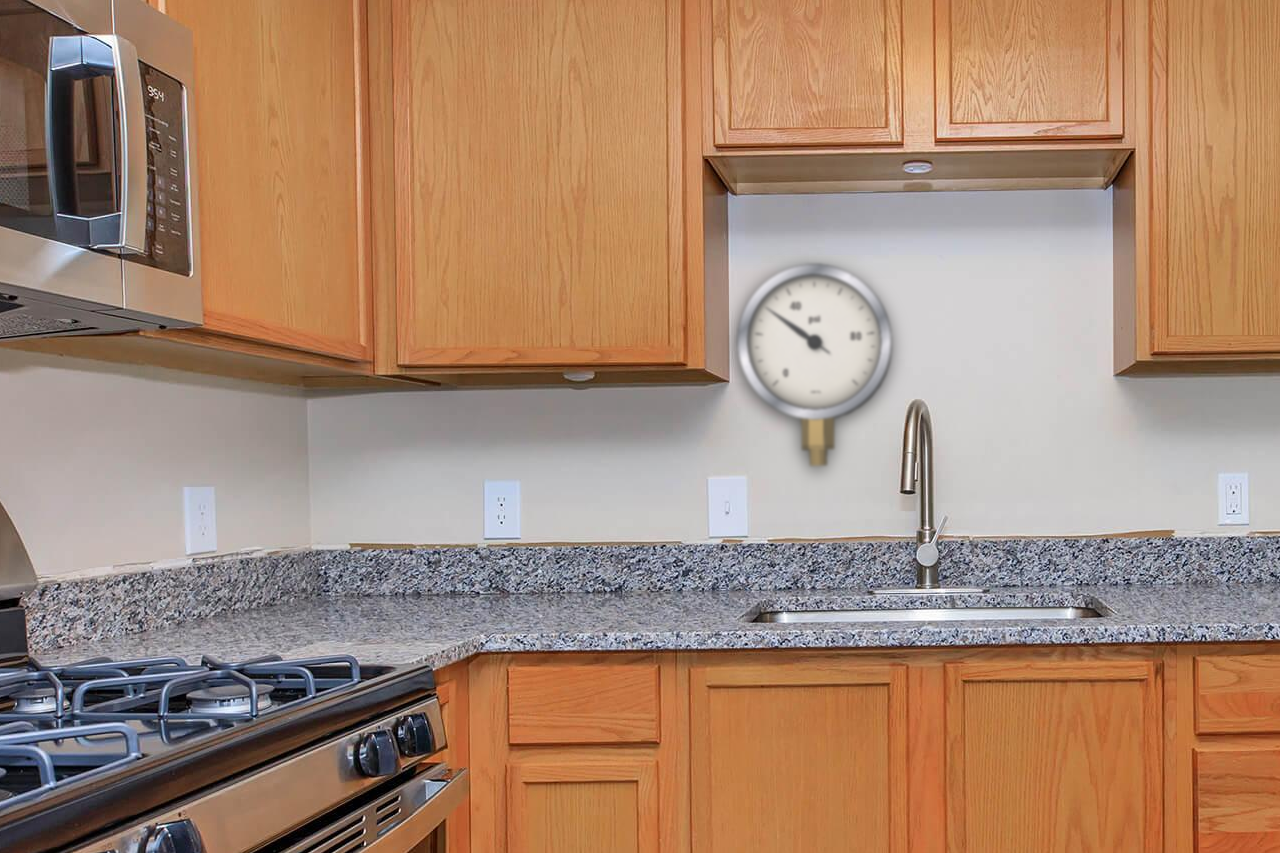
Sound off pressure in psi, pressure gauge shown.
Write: 30 psi
